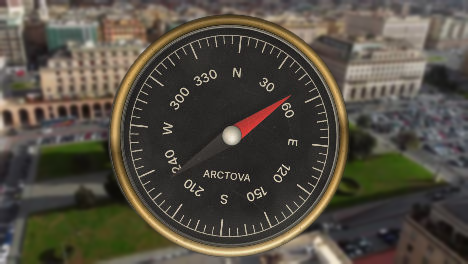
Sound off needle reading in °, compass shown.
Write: 50 °
